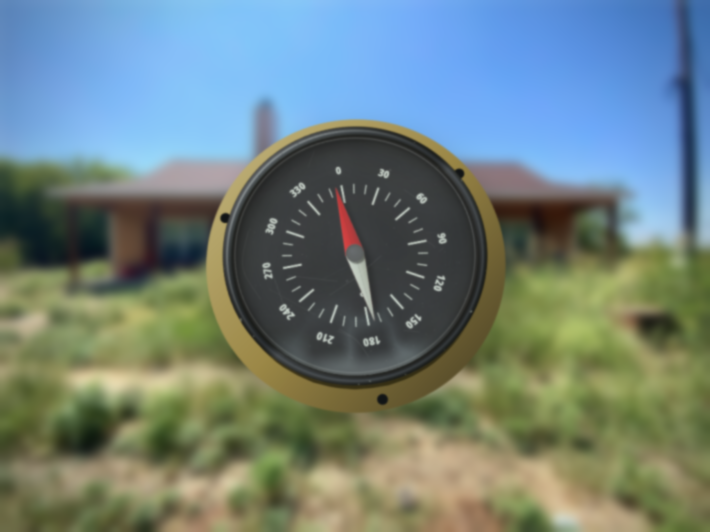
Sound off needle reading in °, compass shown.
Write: 355 °
